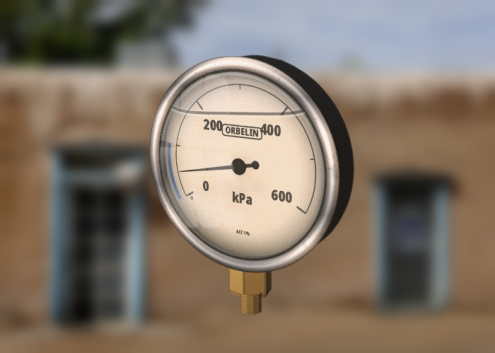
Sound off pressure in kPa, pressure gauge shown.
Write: 50 kPa
